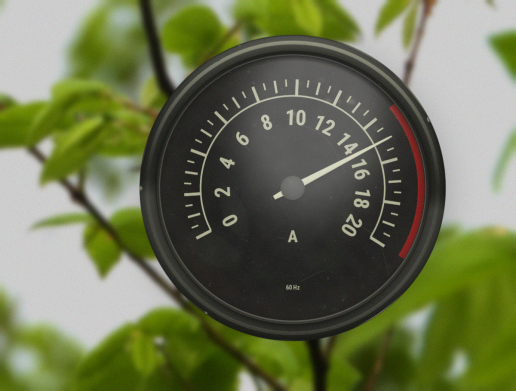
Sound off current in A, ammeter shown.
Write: 15 A
